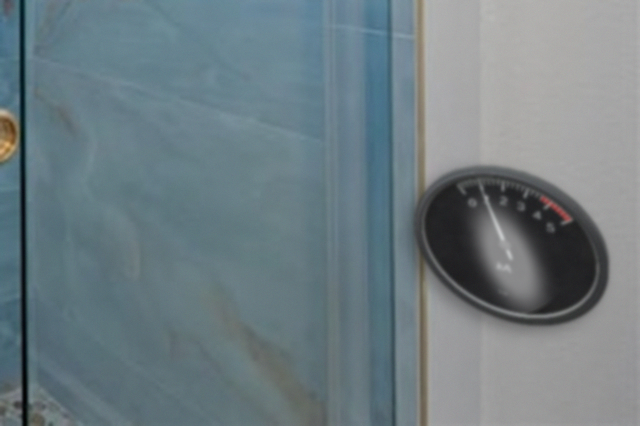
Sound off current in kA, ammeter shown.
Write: 1 kA
